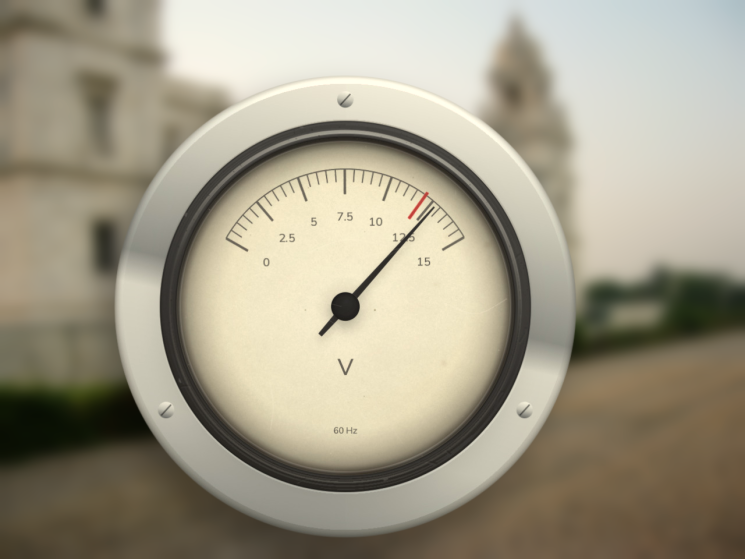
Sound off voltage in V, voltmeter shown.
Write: 12.75 V
